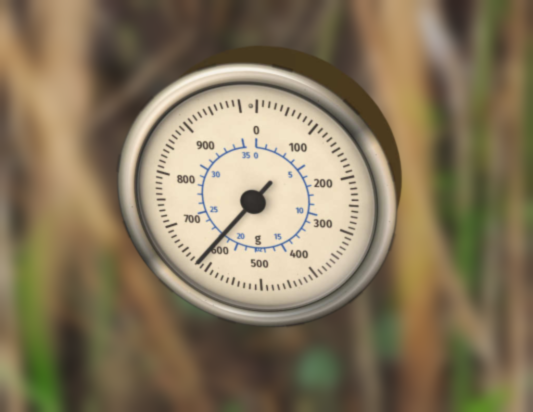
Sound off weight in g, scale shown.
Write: 620 g
